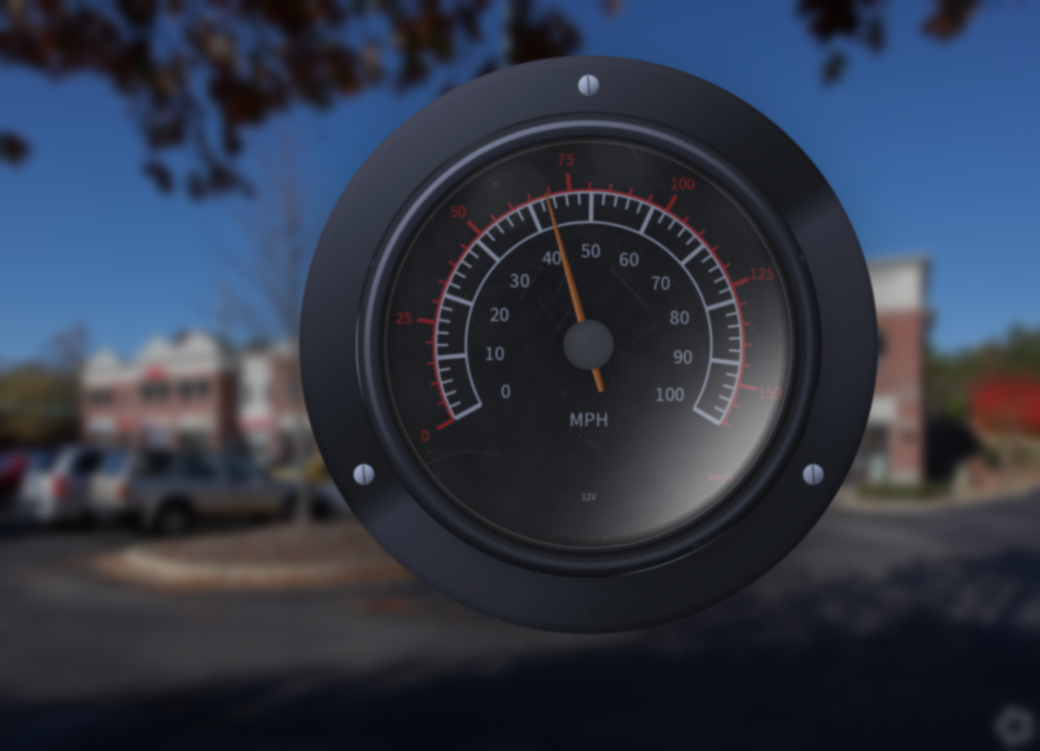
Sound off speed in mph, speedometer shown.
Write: 43 mph
